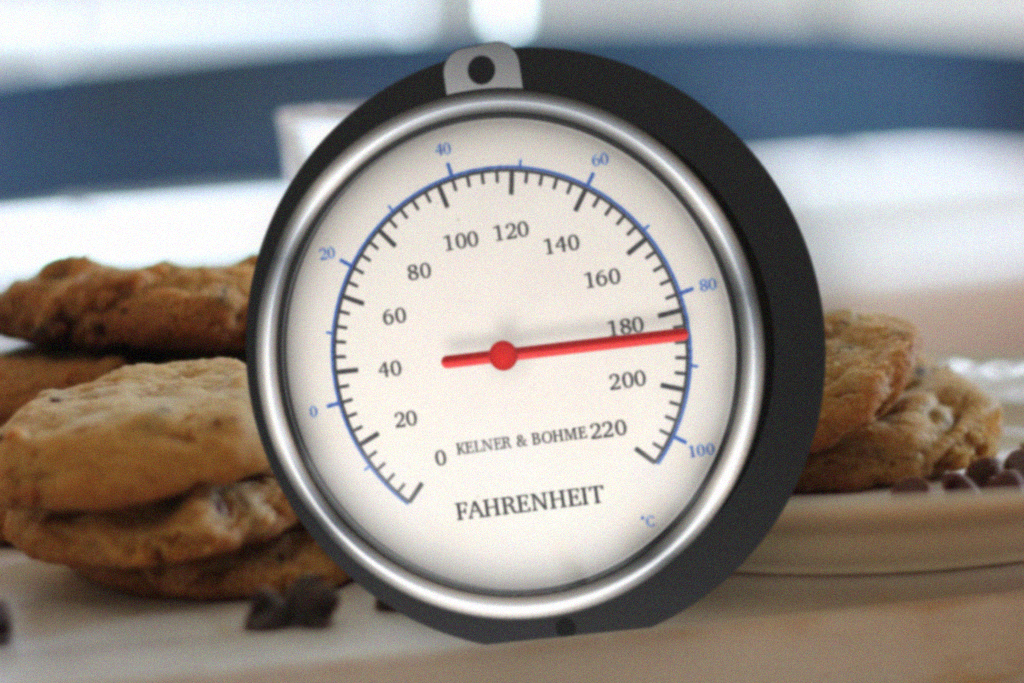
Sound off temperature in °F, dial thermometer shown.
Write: 186 °F
